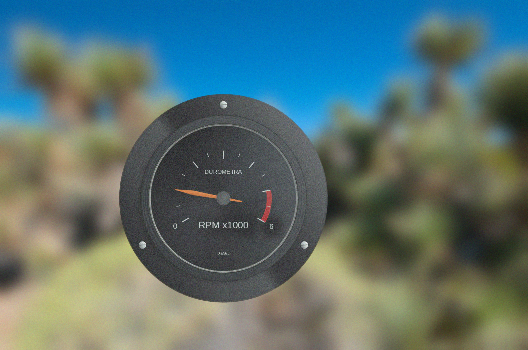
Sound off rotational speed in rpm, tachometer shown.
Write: 1000 rpm
